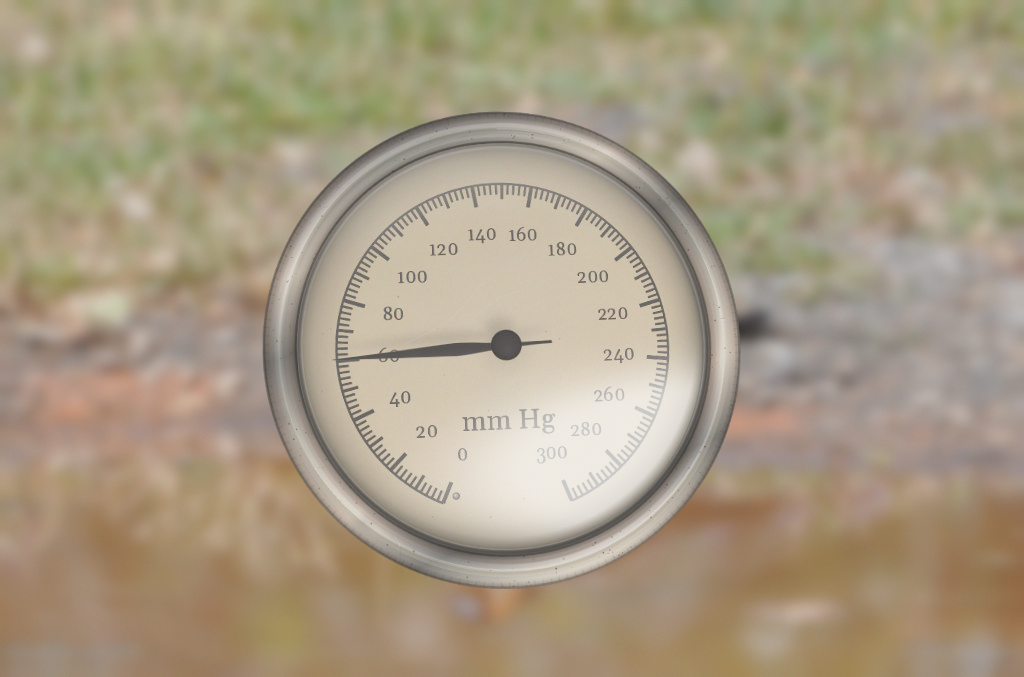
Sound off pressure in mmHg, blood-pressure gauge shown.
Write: 60 mmHg
